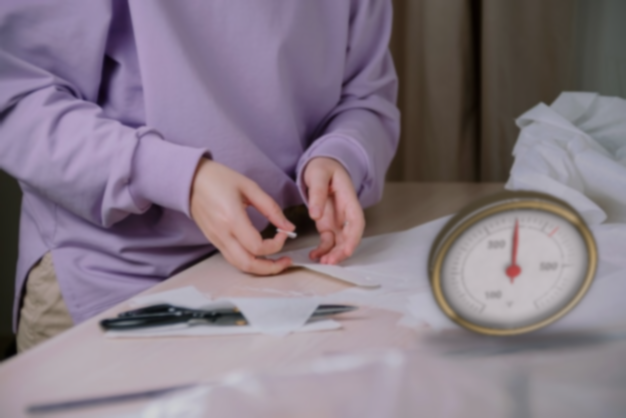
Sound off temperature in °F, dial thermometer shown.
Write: 350 °F
